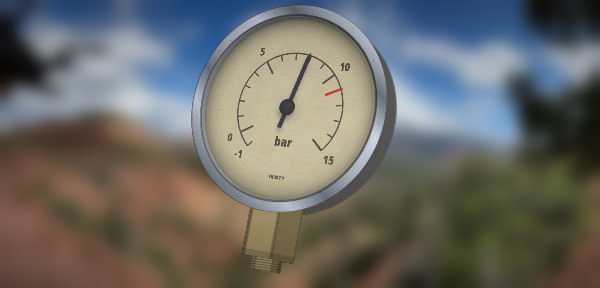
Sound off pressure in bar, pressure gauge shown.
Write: 8 bar
